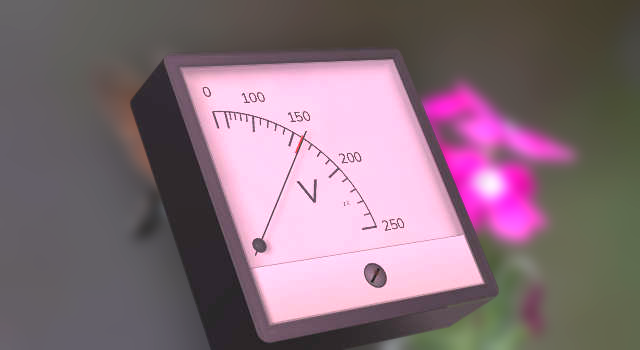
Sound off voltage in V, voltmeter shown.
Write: 160 V
